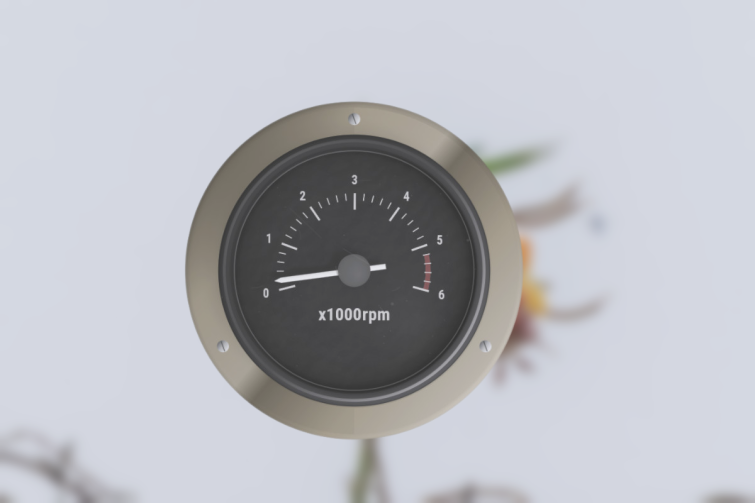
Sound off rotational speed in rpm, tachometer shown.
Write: 200 rpm
